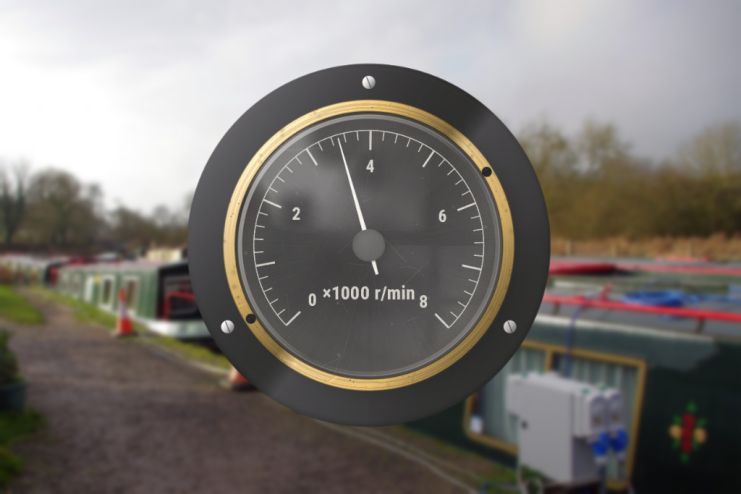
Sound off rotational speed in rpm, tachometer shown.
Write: 3500 rpm
